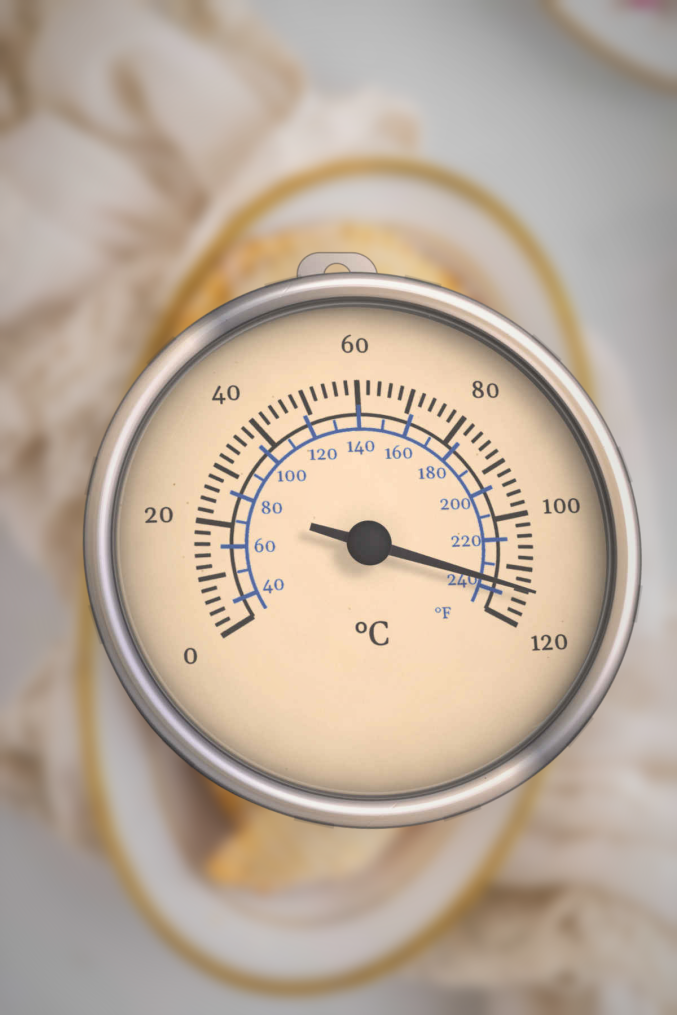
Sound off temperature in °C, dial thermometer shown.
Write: 114 °C
